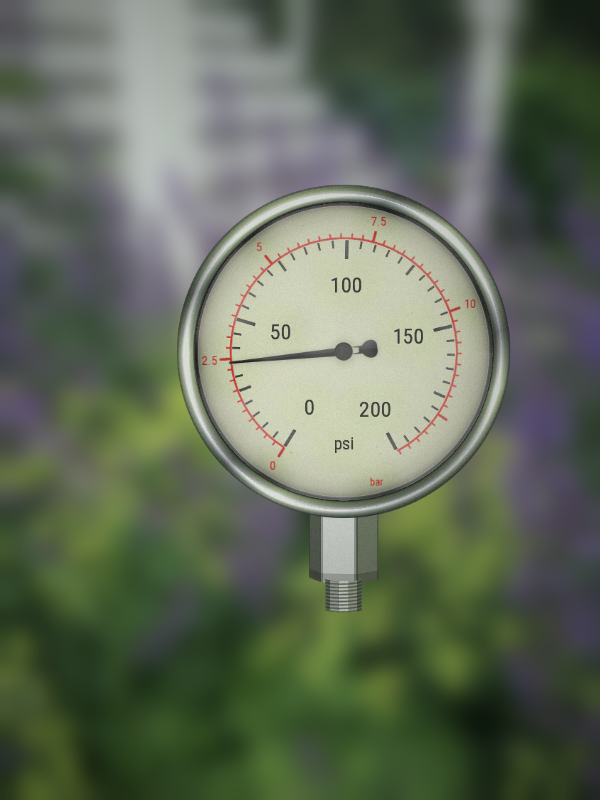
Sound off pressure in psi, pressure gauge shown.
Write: 35 psi
